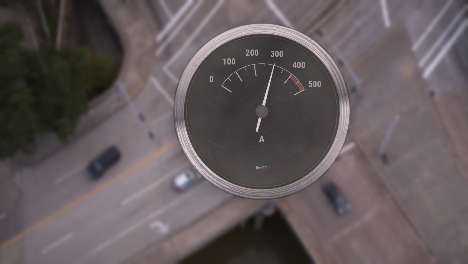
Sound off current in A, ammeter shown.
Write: 300 A
